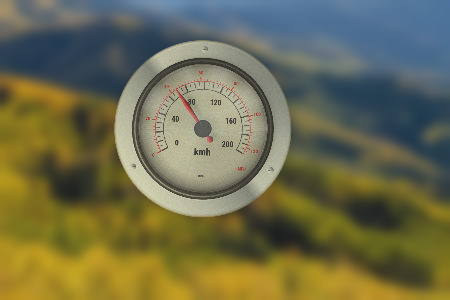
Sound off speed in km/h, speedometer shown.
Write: 70 km/h
